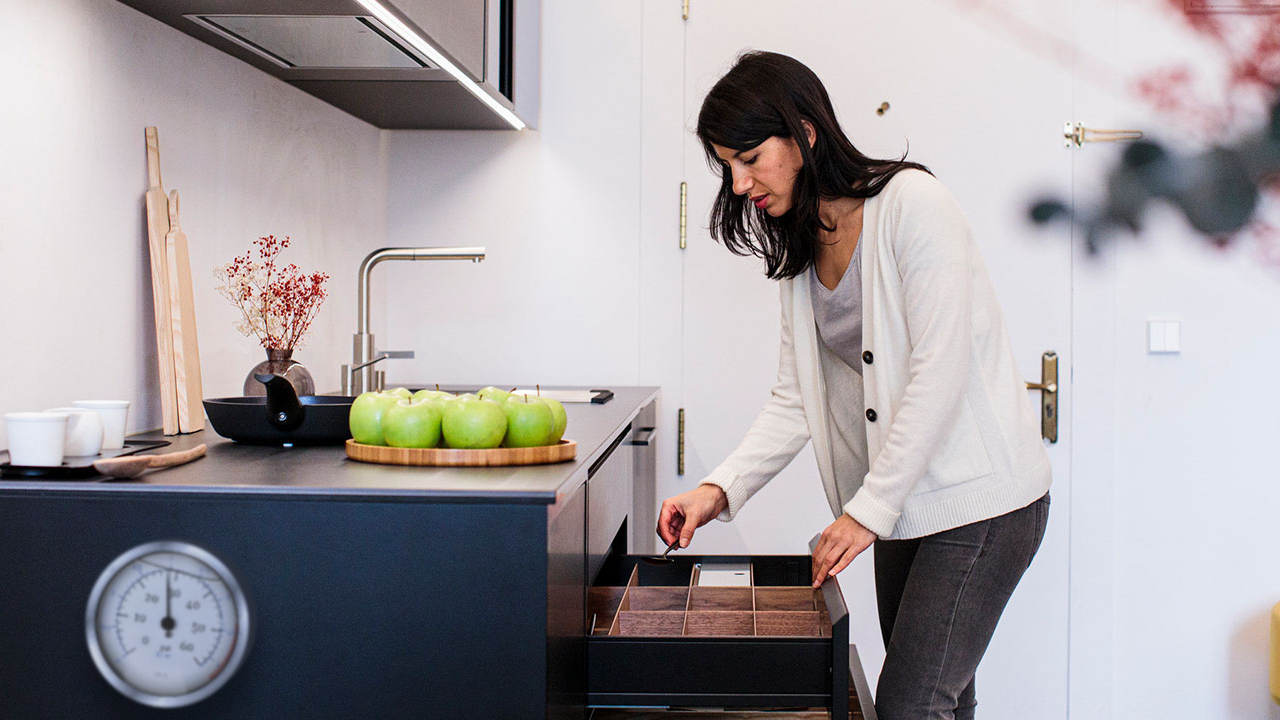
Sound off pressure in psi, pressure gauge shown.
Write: 28 psi
